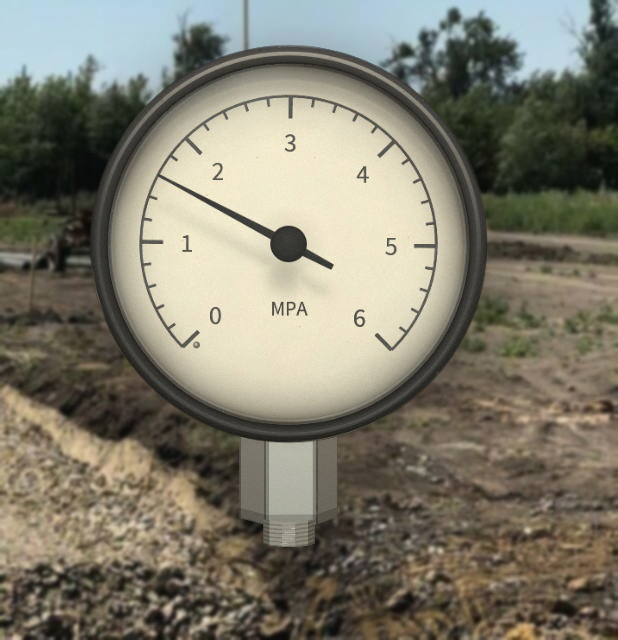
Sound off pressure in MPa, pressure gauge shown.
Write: 1.6 MPa
